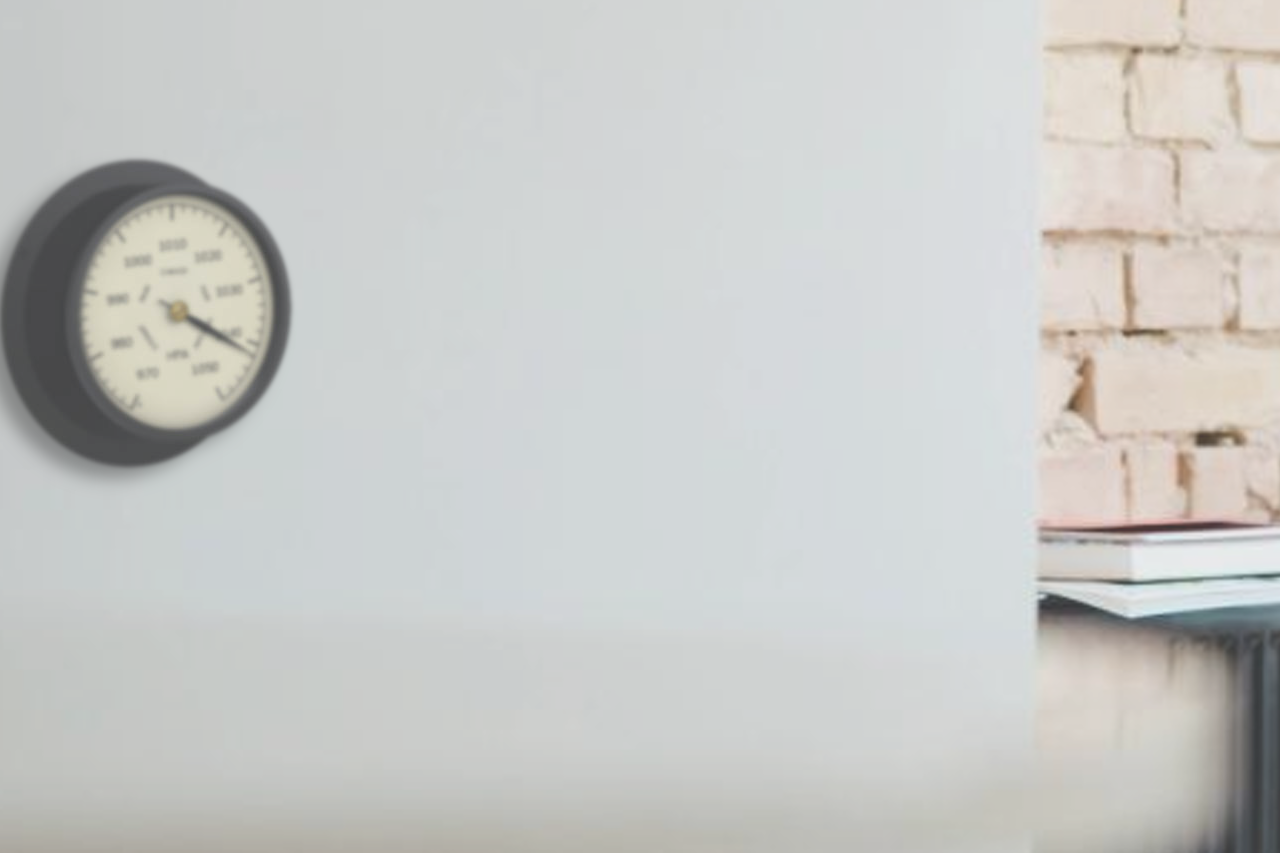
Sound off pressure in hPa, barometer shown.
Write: 1042 hPa
